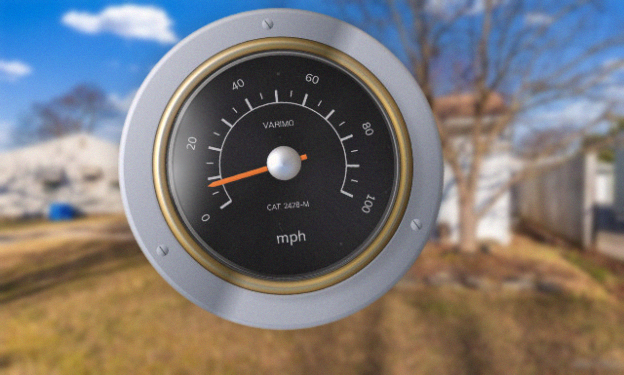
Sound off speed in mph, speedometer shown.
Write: 7.5 mph
